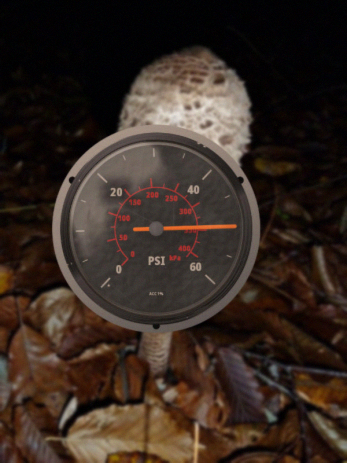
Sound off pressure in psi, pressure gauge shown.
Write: 50 psi
